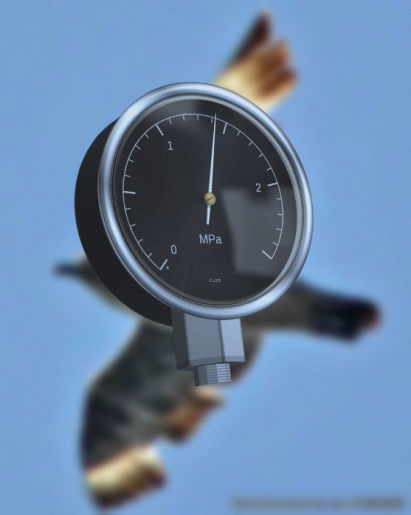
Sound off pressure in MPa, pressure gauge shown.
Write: 1.4 MPa
